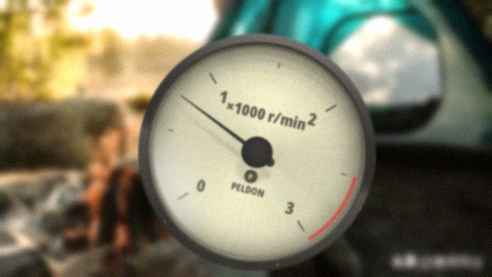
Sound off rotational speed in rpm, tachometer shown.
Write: 750 rpm
